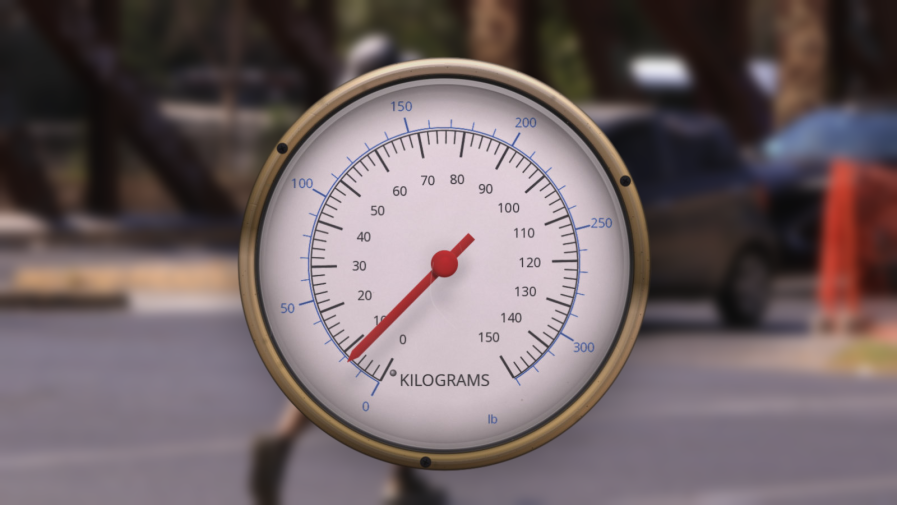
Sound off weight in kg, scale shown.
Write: 8 kg
